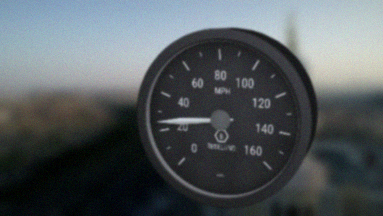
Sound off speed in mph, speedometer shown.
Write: 25 mph
